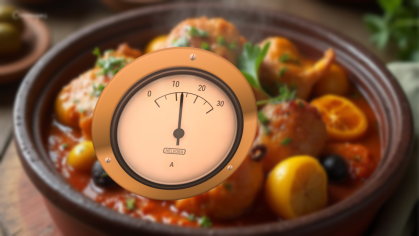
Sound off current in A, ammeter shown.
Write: 12.5 A
